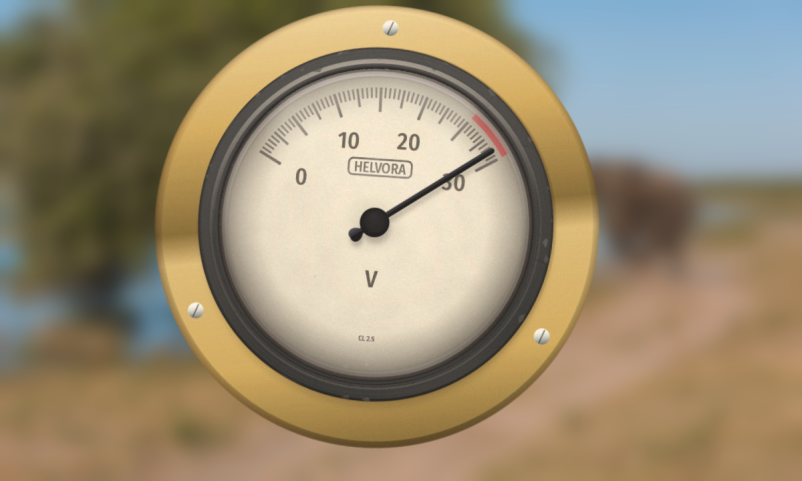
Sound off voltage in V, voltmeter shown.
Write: 29 V
